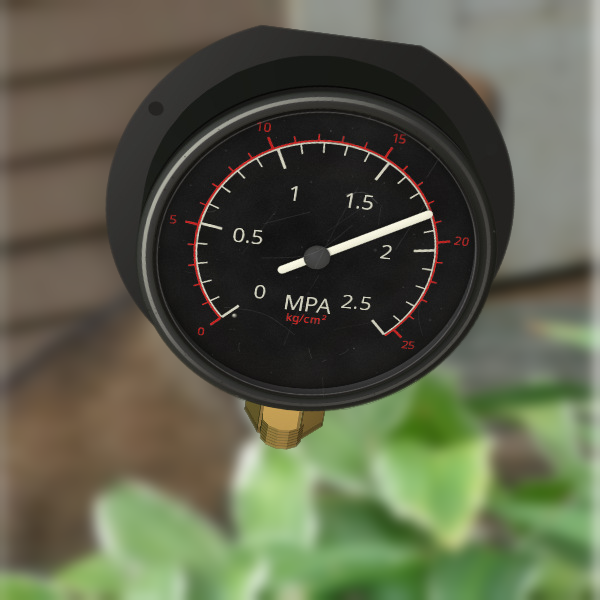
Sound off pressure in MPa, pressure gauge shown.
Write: 1.8 MPa
